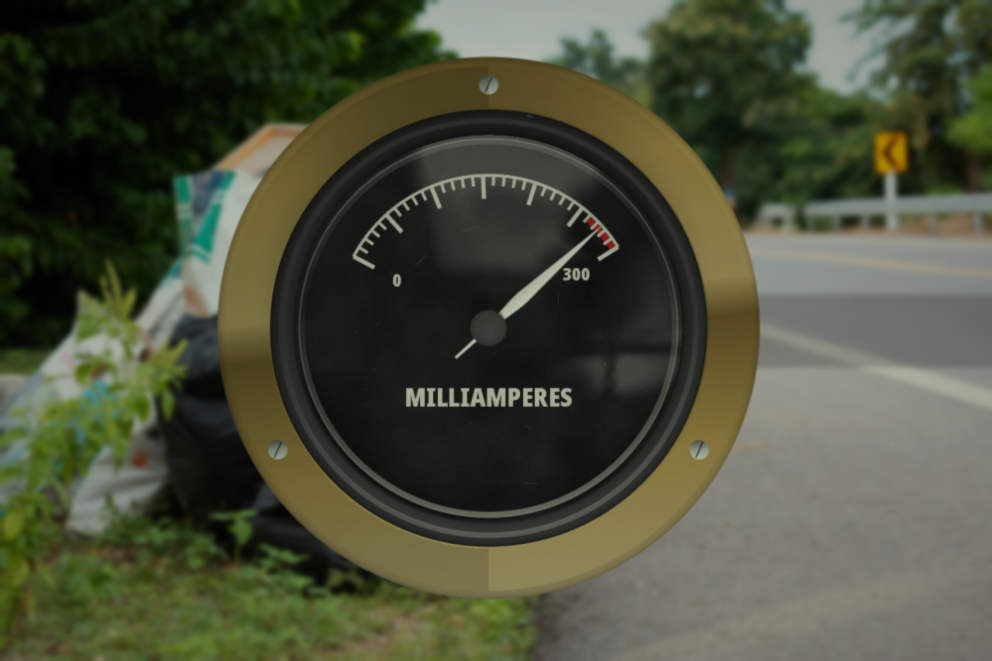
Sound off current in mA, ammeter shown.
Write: 275 mA
